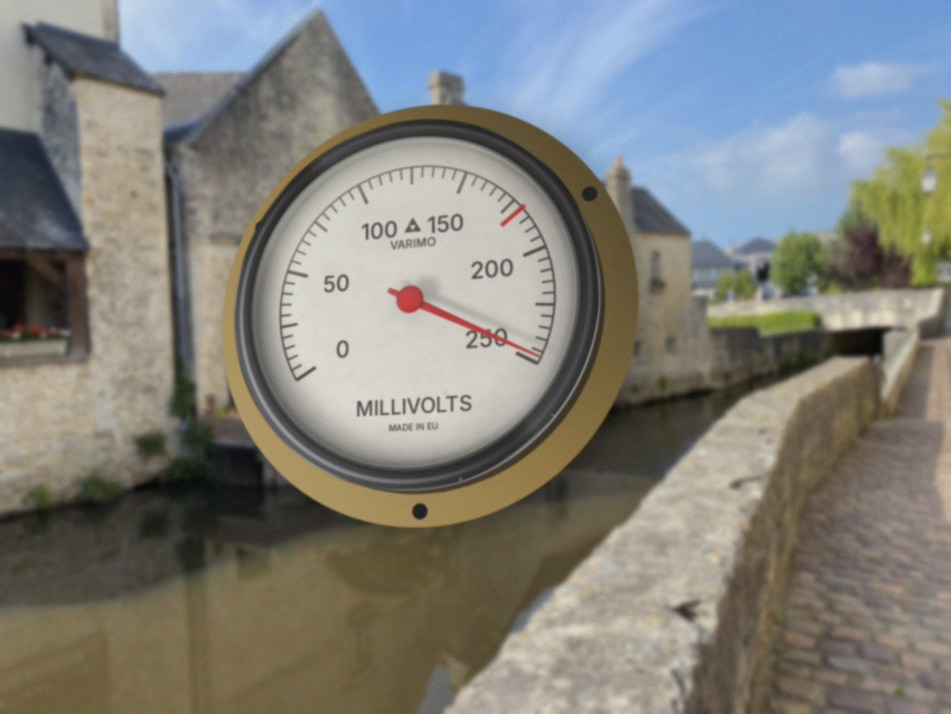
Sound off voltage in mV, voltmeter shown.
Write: 247.5 mV
